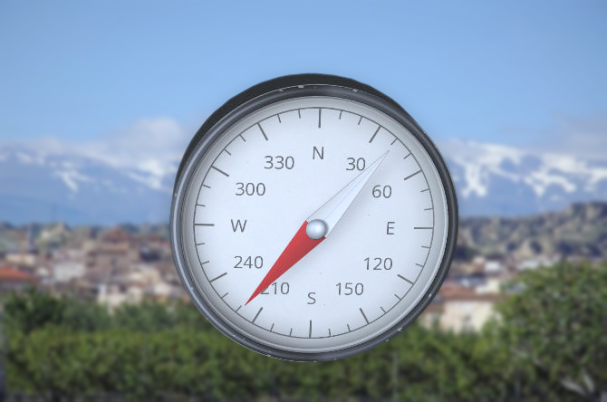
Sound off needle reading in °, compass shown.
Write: 220 °
